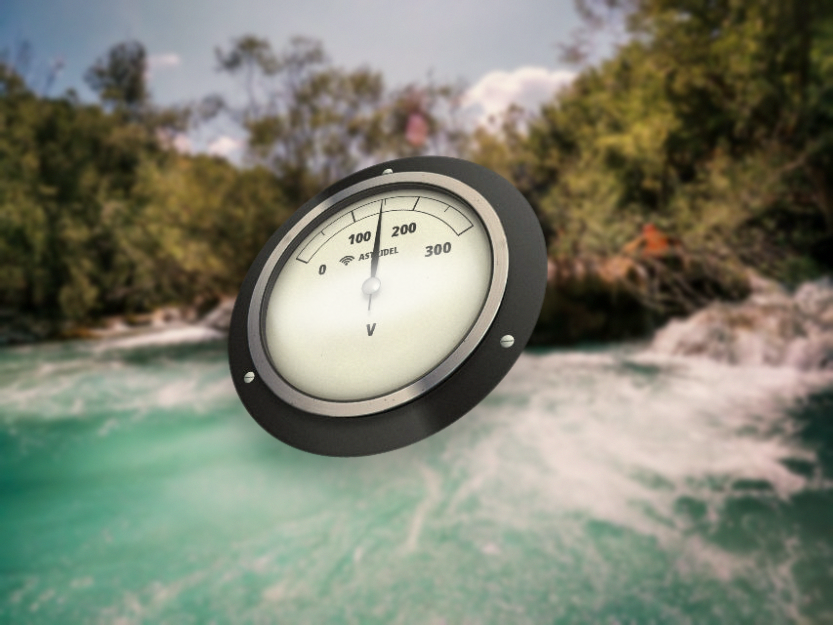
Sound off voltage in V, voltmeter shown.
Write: 150 V
